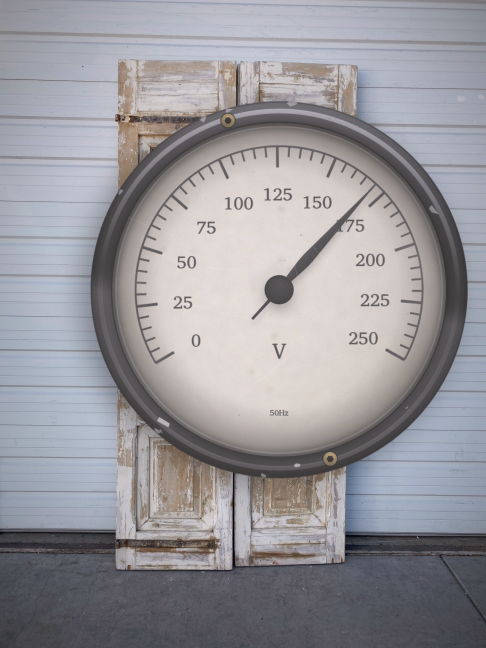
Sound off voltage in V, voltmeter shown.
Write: 170 V
